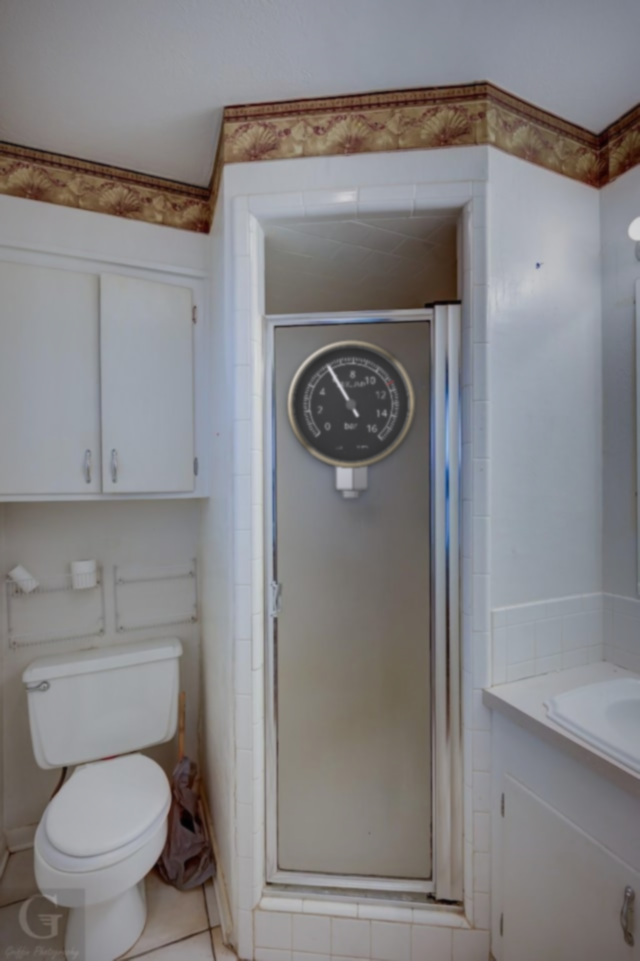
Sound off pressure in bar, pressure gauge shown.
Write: 6 bar
